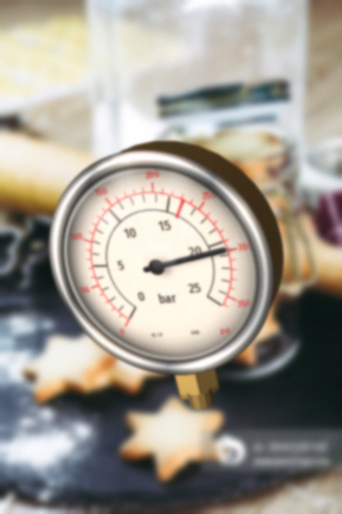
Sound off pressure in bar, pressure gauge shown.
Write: 20.5 bar
